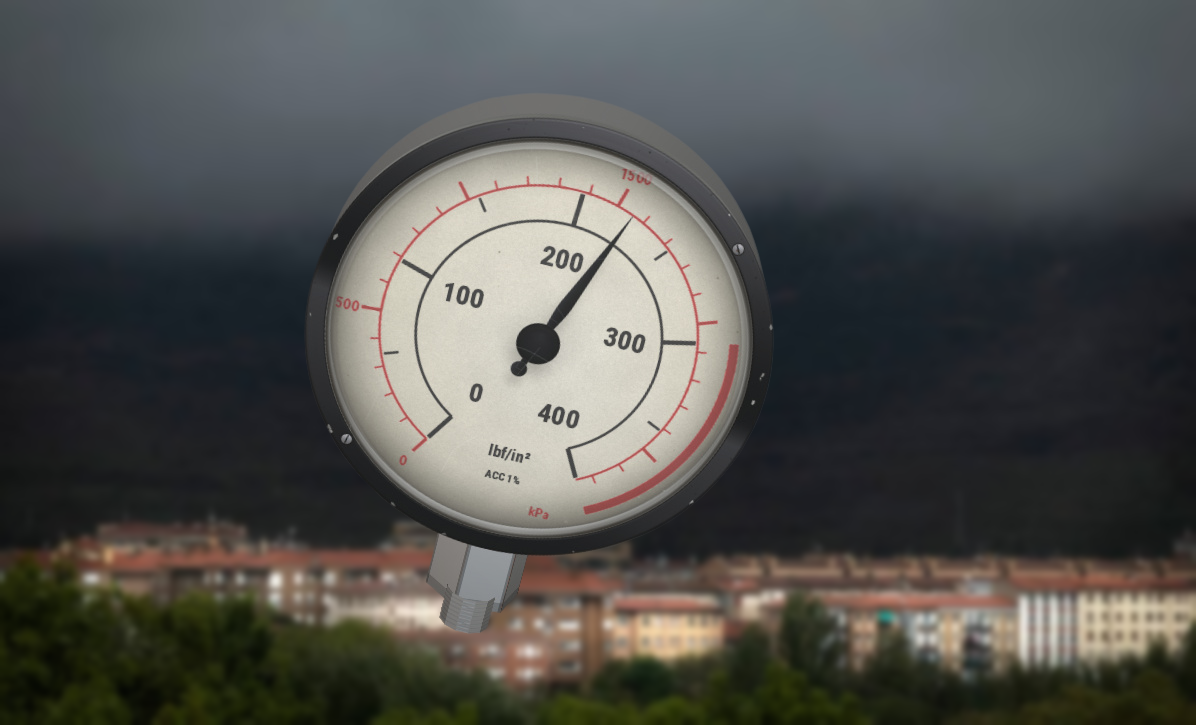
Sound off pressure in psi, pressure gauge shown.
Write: 225 psi
